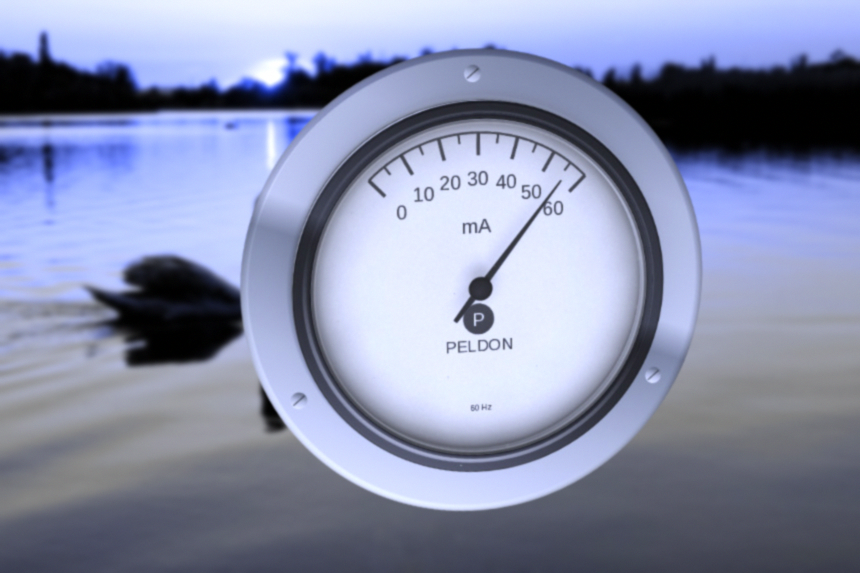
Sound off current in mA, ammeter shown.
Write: 55 mA
